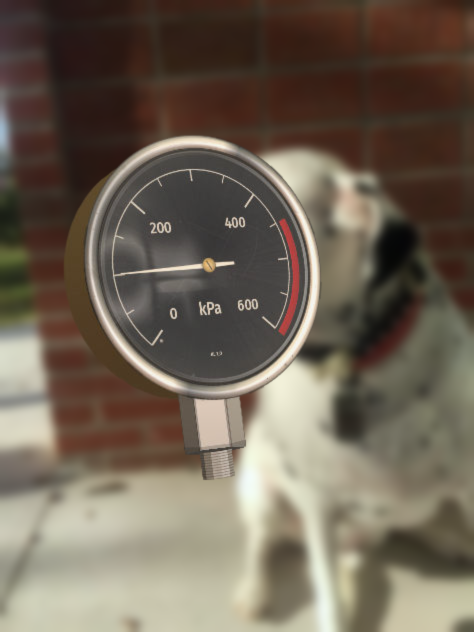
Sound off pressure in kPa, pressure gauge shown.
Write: 100 kPa
